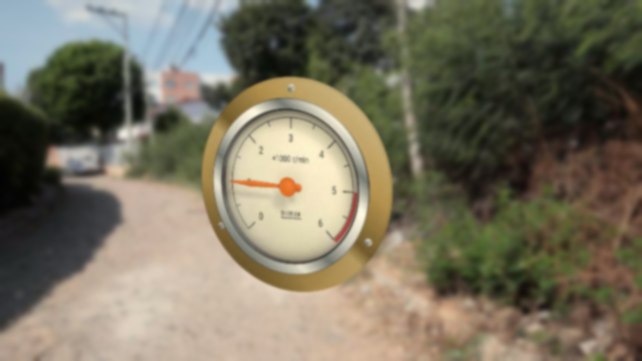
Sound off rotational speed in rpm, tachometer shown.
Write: 1000 rpm
